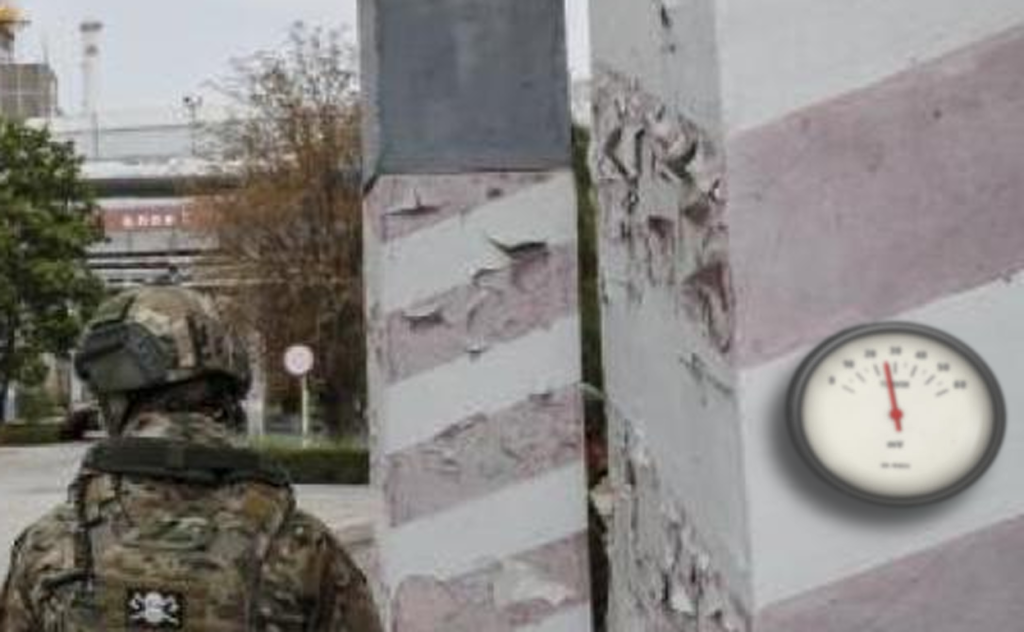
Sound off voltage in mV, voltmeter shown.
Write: 25 mV
